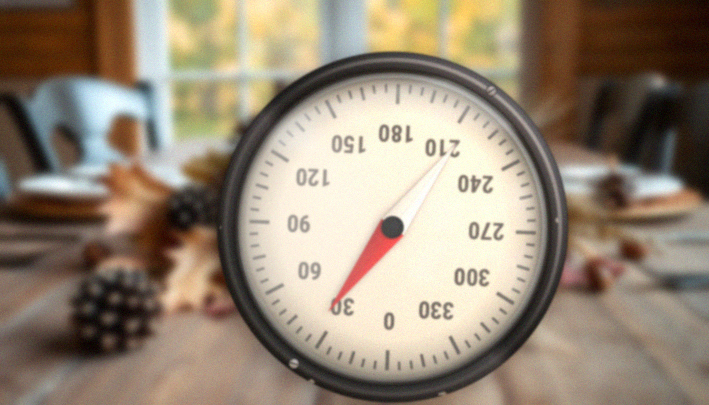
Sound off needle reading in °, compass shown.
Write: 35 °
